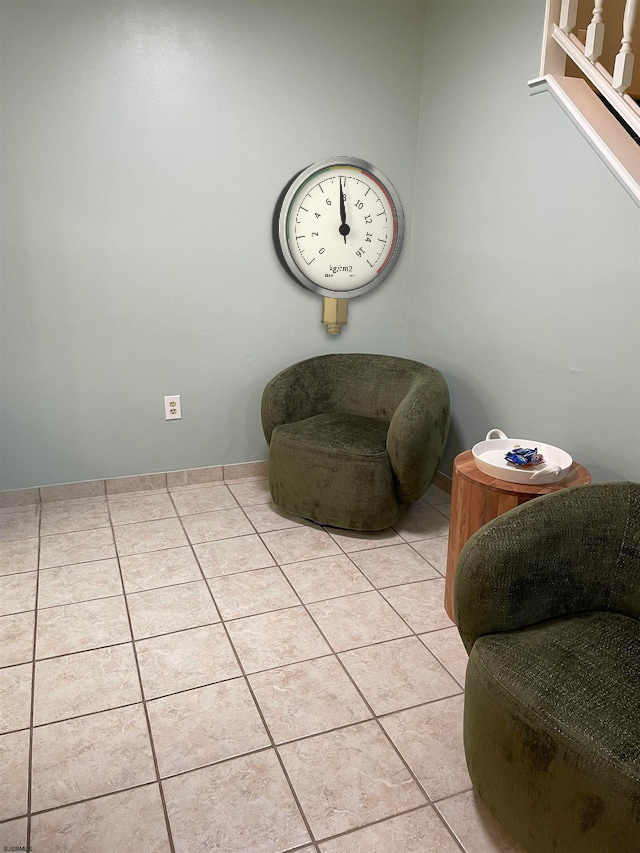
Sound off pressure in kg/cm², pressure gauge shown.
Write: 7.5 kg/cm²
